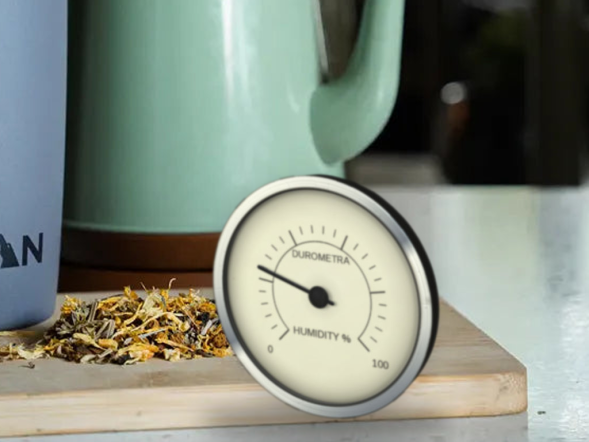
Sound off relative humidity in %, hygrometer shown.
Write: 24 %
